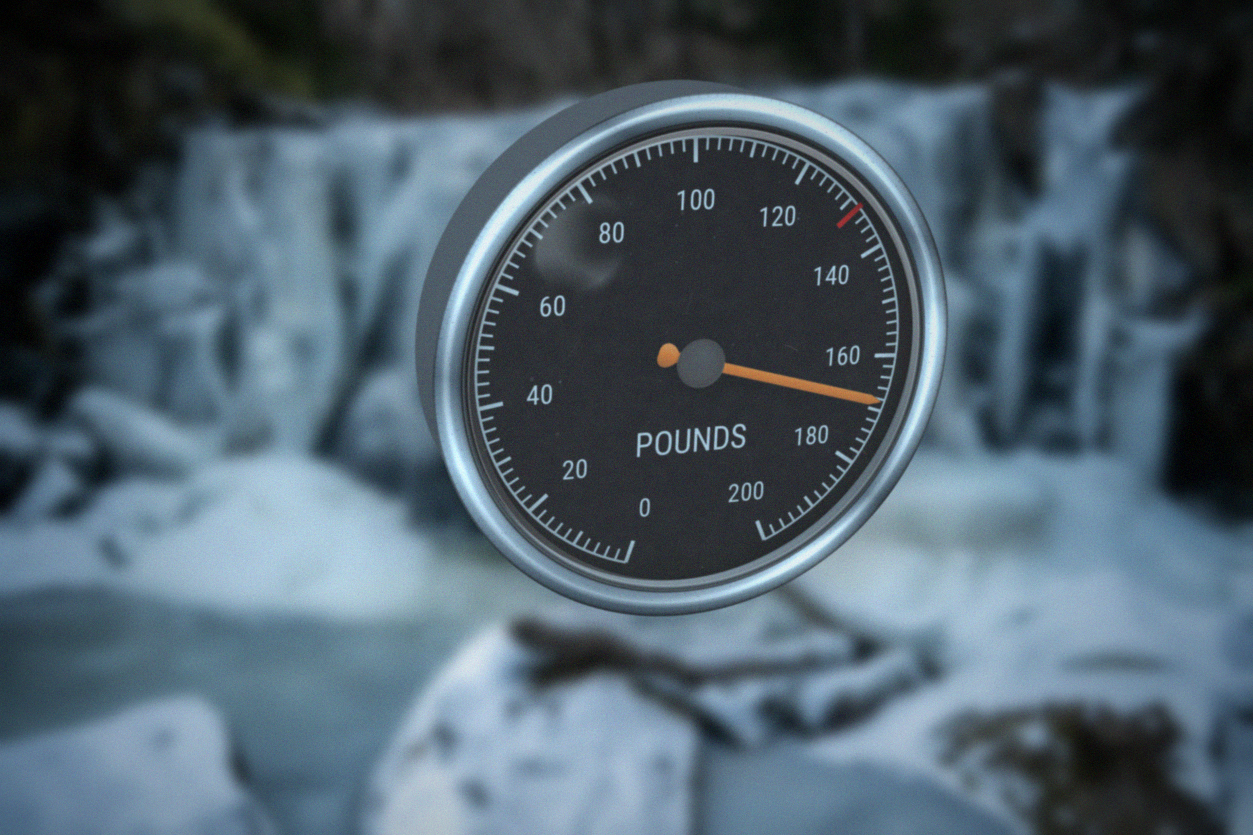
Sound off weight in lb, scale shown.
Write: 168 lb
